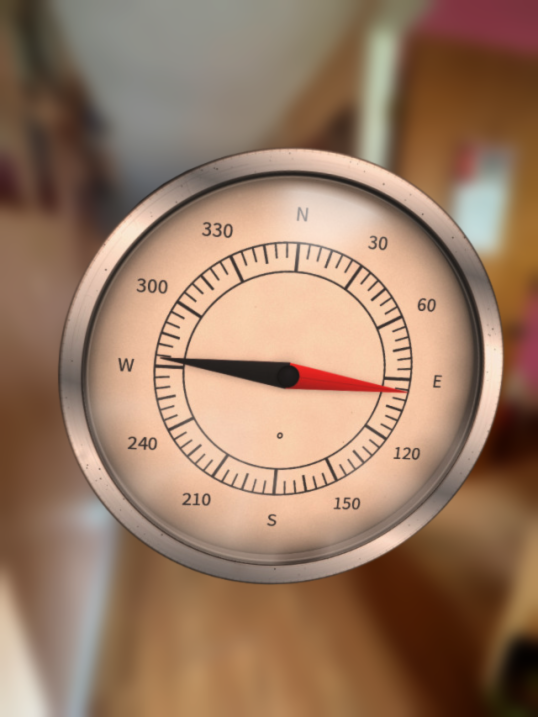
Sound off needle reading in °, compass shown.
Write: 95 °
